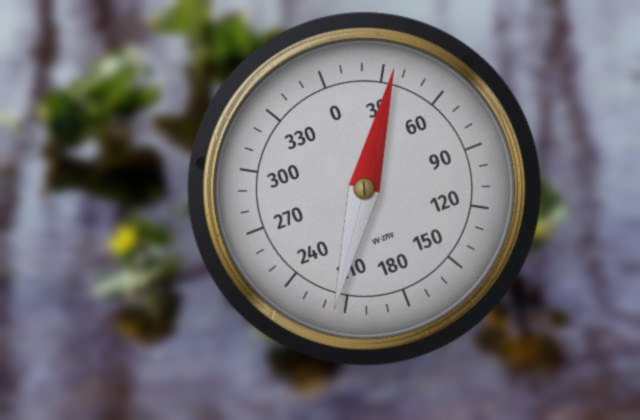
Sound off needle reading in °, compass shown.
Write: 35 °
